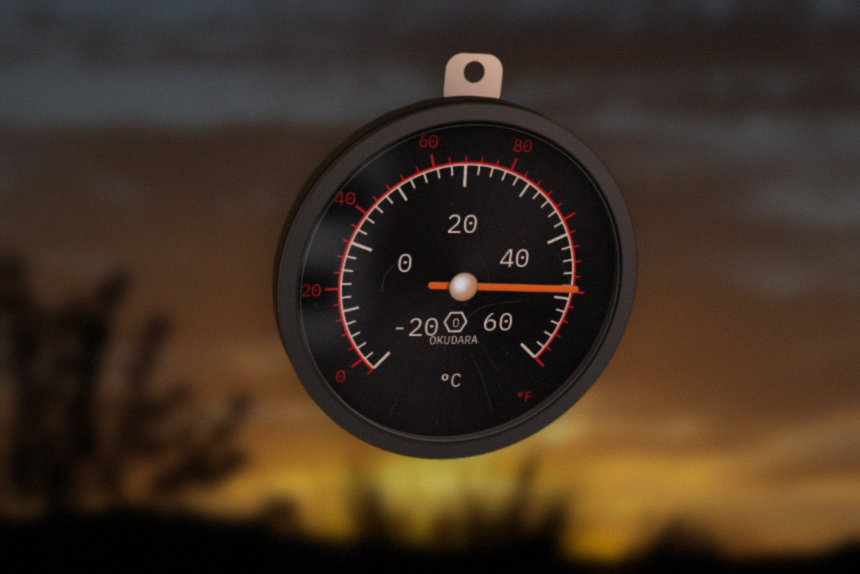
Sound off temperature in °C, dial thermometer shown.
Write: 48 °C
